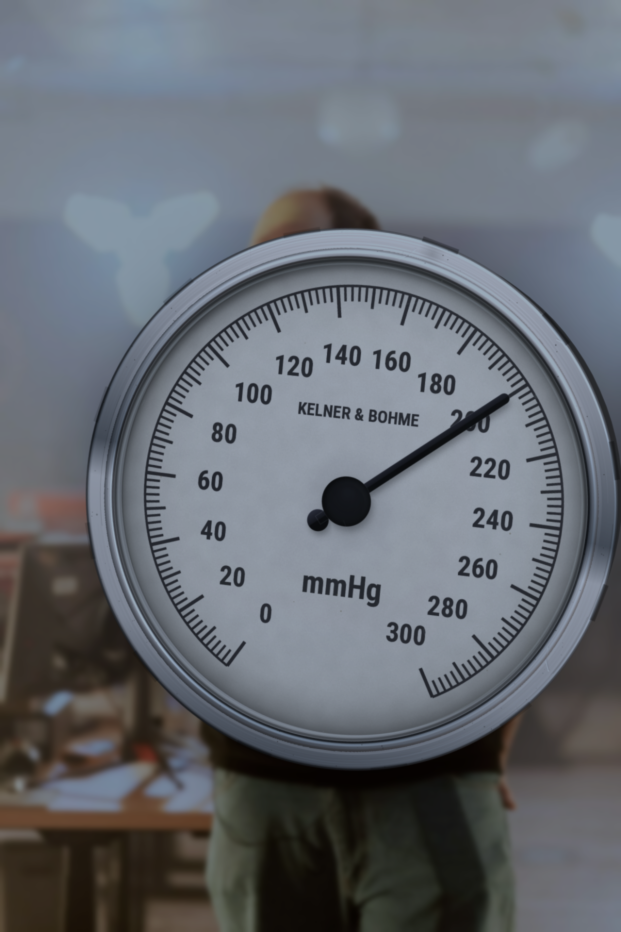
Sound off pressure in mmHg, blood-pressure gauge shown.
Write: 200 mmHg
